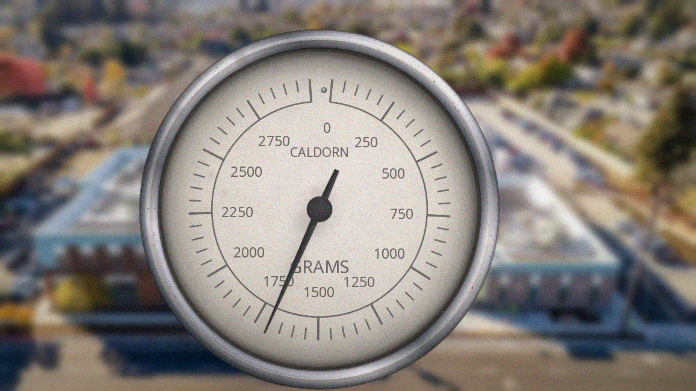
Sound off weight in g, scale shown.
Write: 1700 g
